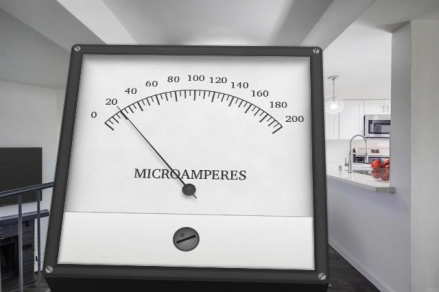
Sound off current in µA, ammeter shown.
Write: 20 µA
